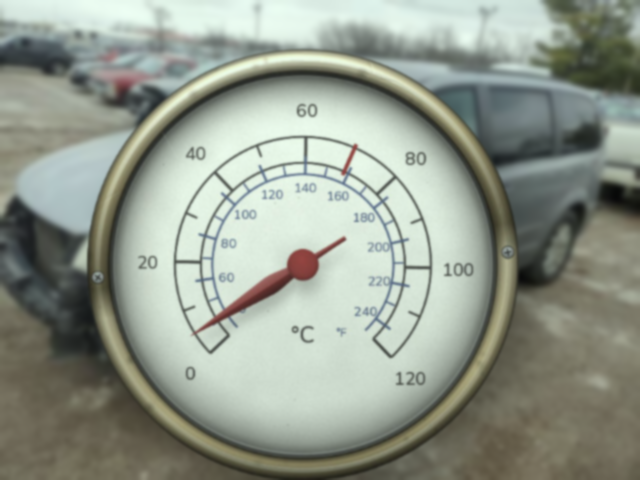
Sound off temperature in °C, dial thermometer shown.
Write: 5 °C
